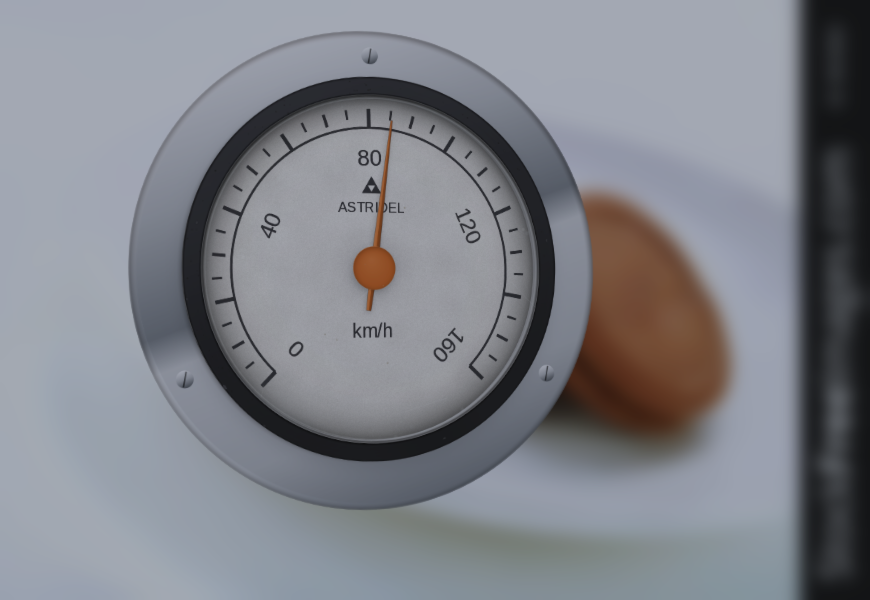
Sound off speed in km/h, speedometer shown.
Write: 85 km/h
